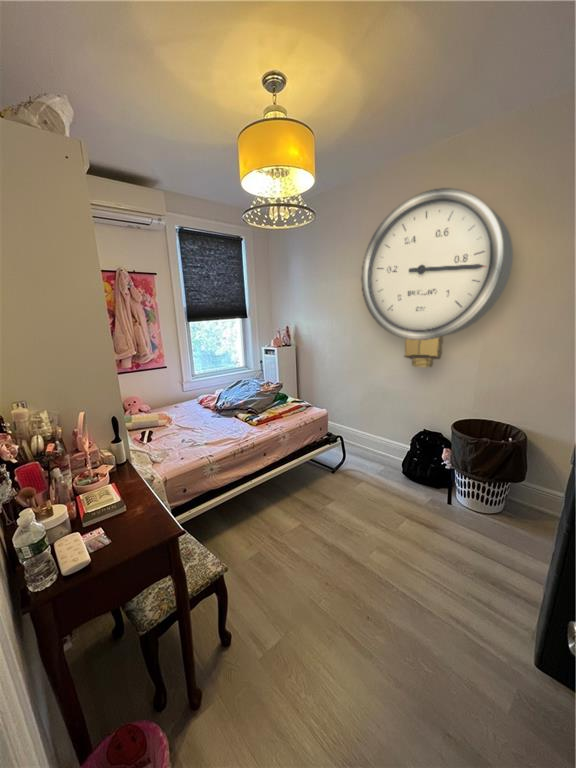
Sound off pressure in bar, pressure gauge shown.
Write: 0.85 bar
